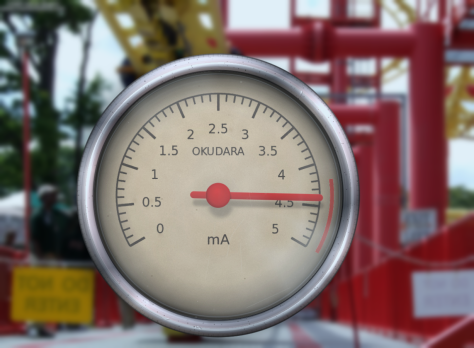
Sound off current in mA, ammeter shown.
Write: 4.4 mA
